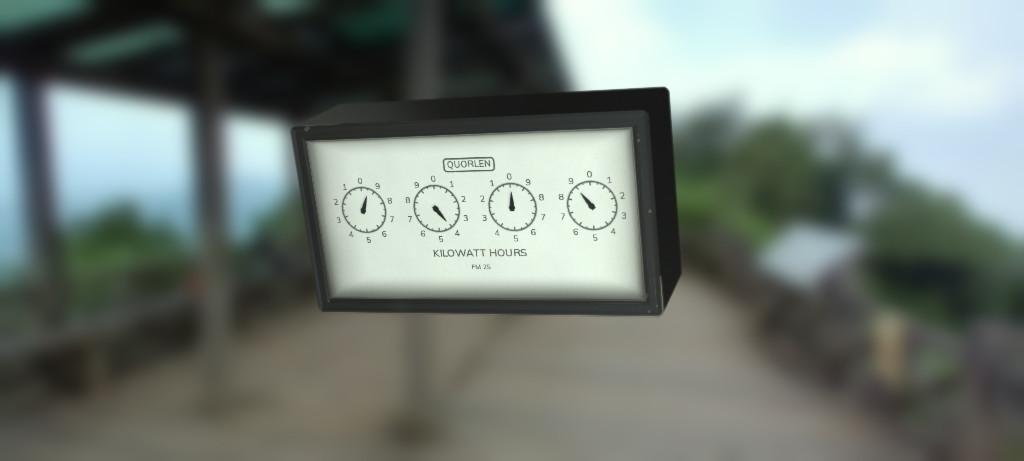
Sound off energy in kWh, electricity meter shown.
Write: 9399 kWh
